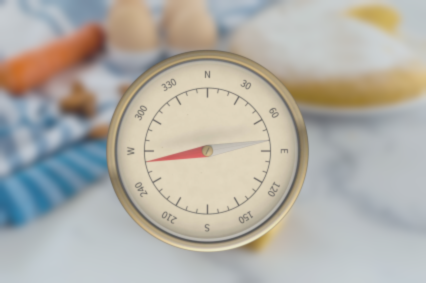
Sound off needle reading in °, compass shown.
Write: 260 °
